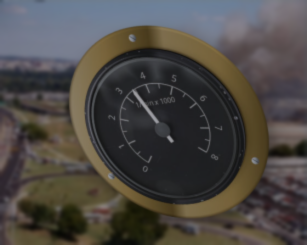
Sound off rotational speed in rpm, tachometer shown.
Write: 3500 rpm
